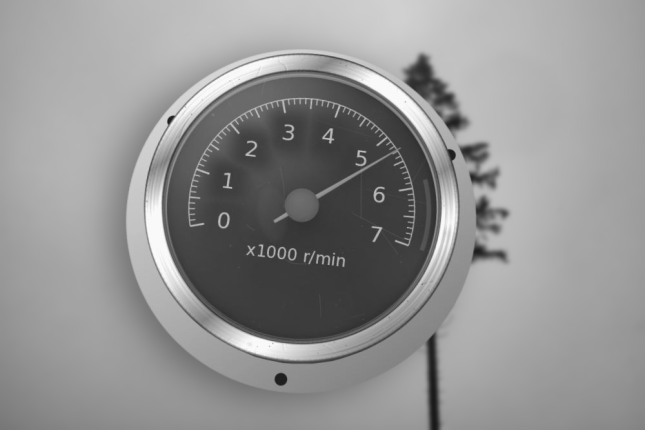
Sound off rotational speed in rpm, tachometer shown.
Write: 5300 rpm
